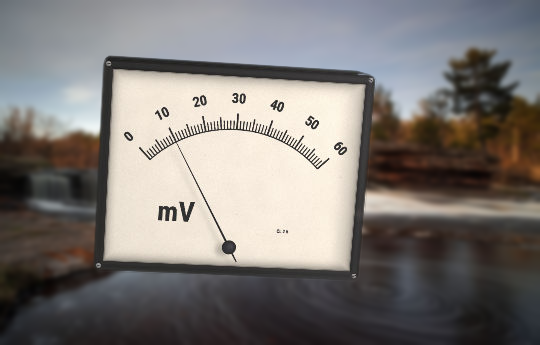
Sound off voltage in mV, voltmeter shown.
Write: 10 mV
